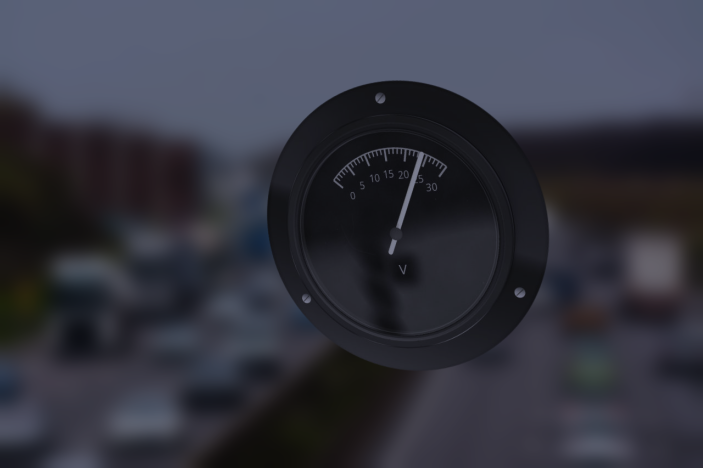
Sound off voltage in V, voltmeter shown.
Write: 24 V
